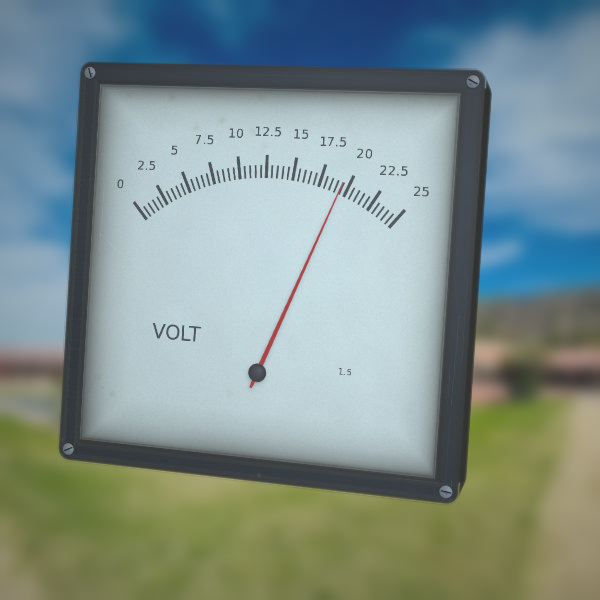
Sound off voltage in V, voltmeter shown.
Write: 19.5 V
